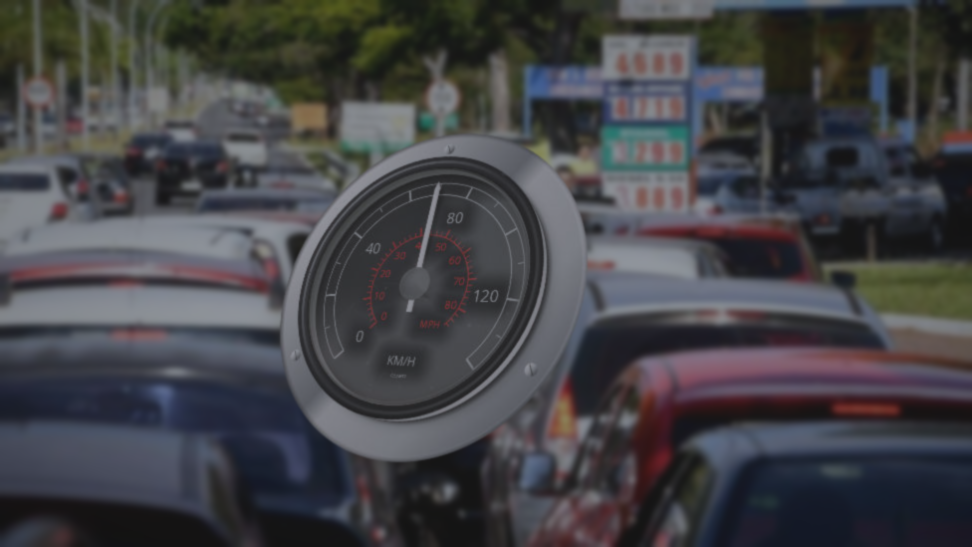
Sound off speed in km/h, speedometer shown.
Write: 70 km/h
